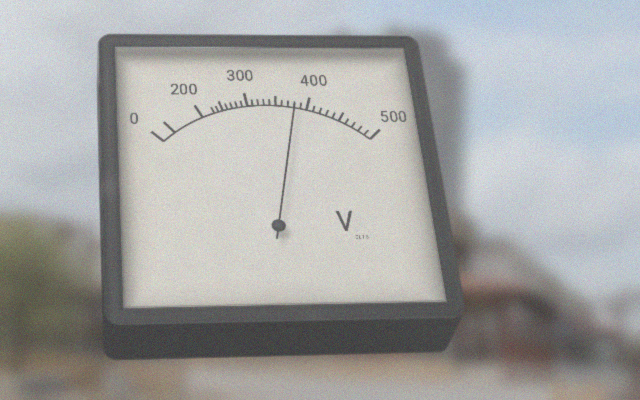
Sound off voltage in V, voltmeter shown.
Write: 380 V
